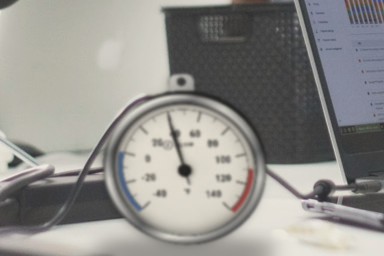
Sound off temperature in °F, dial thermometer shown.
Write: 40 °F
